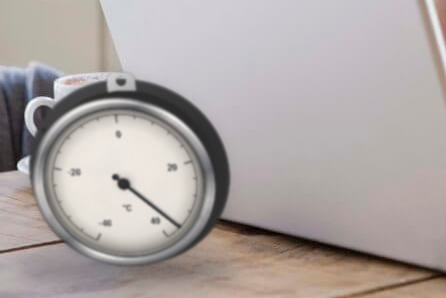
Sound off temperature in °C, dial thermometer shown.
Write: 36 °C
